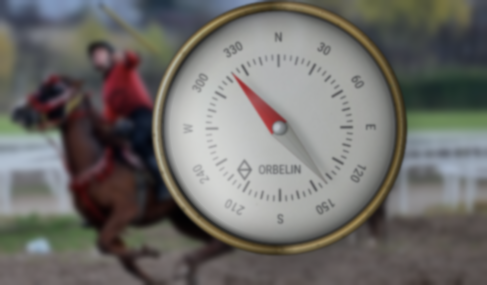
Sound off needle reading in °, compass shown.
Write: 320 °
